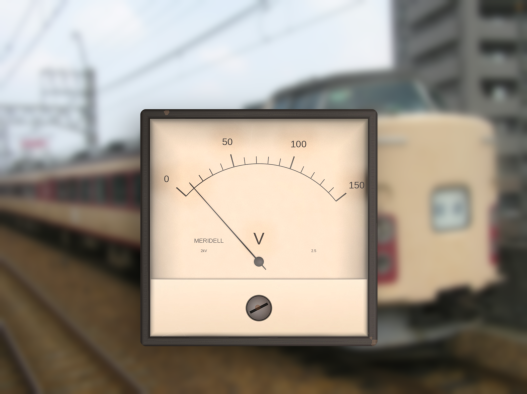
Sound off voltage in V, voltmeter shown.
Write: 10 V
